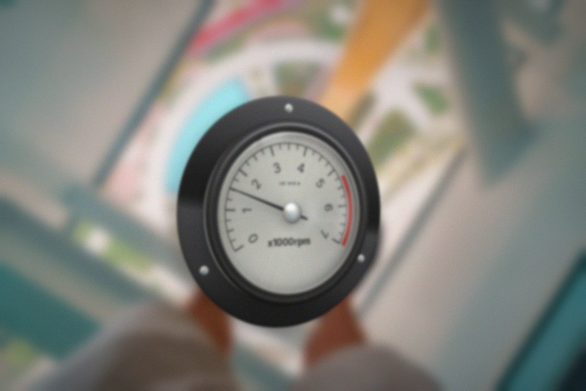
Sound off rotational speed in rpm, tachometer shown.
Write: 1500 rpm
